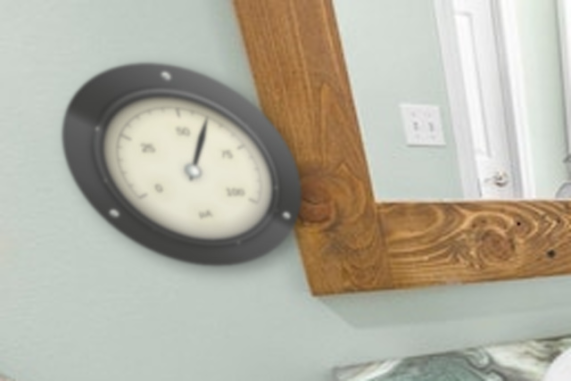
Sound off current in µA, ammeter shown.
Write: 60 µA
